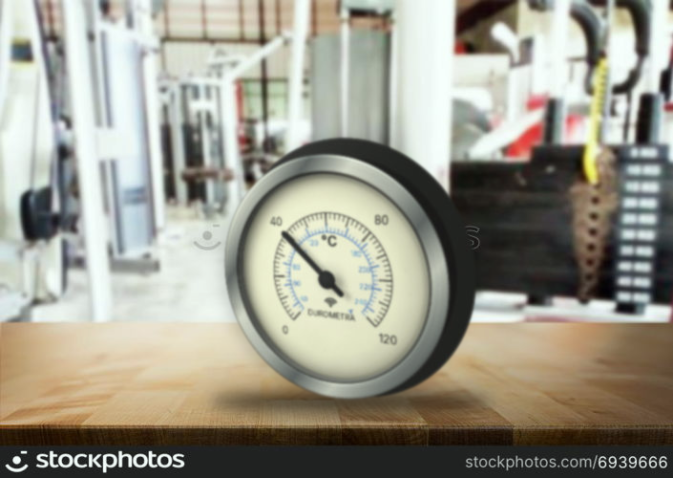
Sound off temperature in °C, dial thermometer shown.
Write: 40 °C
